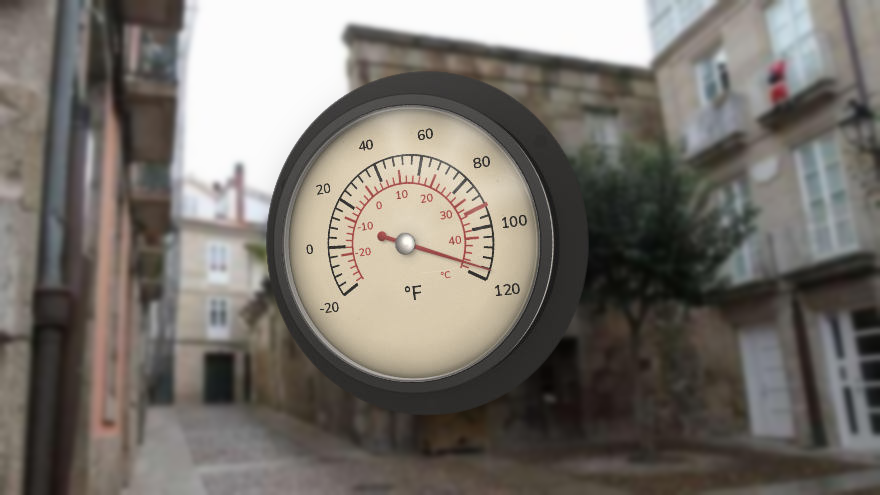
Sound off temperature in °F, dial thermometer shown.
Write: 116 °F
